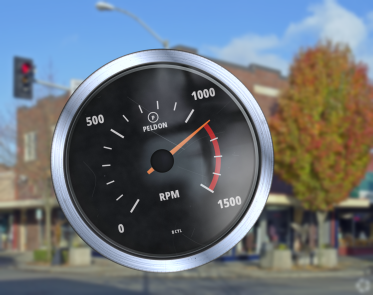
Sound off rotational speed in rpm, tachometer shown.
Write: 1100 rpm
